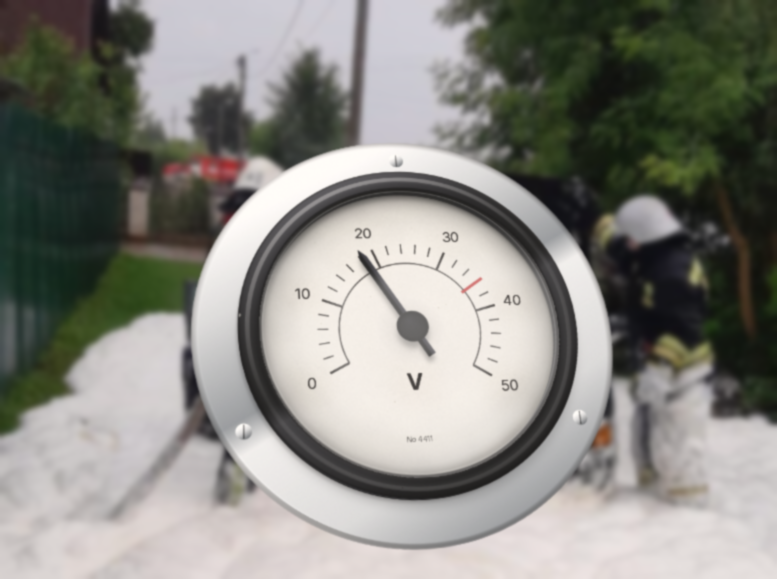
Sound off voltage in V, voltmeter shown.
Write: 18 V
